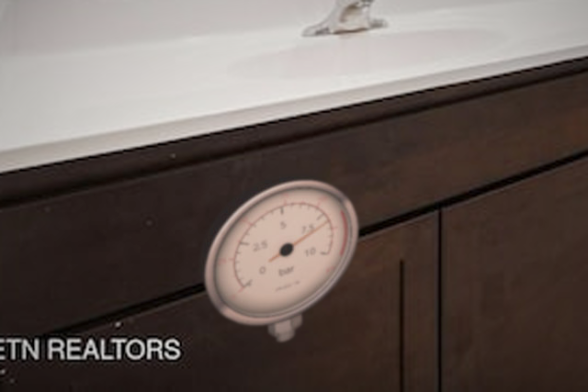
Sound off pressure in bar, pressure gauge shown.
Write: 8 bar
